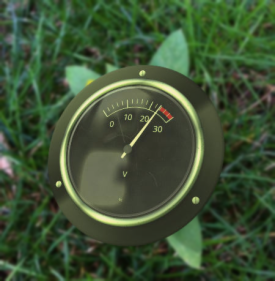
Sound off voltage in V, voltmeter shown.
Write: 24 V
